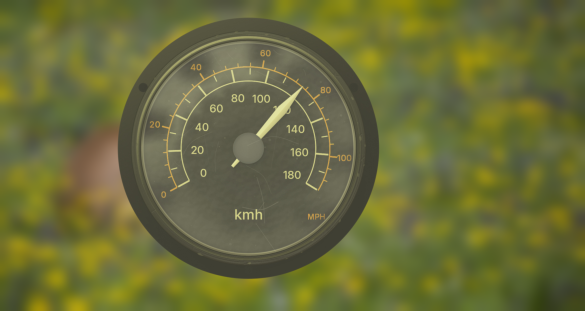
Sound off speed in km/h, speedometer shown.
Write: 120 km/h
